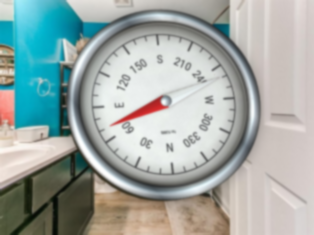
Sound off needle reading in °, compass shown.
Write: 70 °
